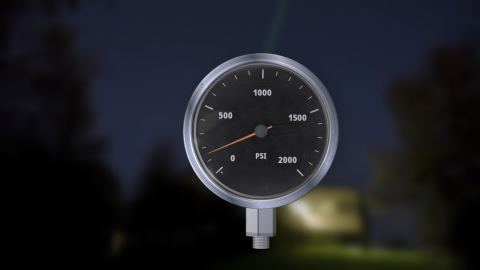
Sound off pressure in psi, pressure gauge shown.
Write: 150 psi
